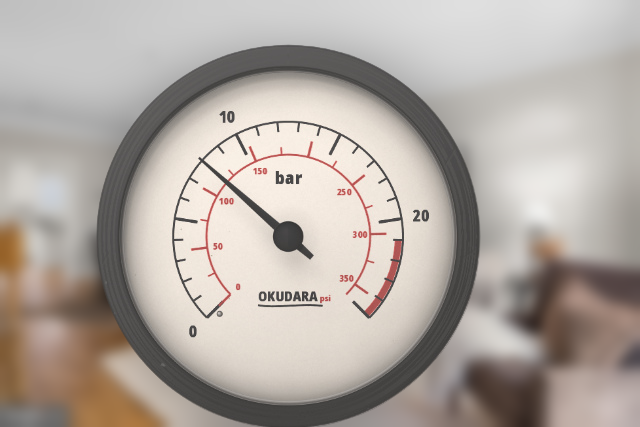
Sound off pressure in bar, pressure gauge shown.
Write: 8 bar
